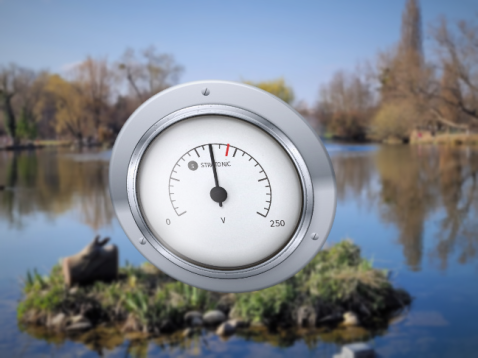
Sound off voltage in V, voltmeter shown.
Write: 120 V
